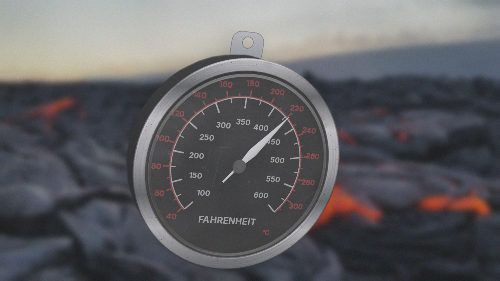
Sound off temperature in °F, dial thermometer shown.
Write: 425 °F
